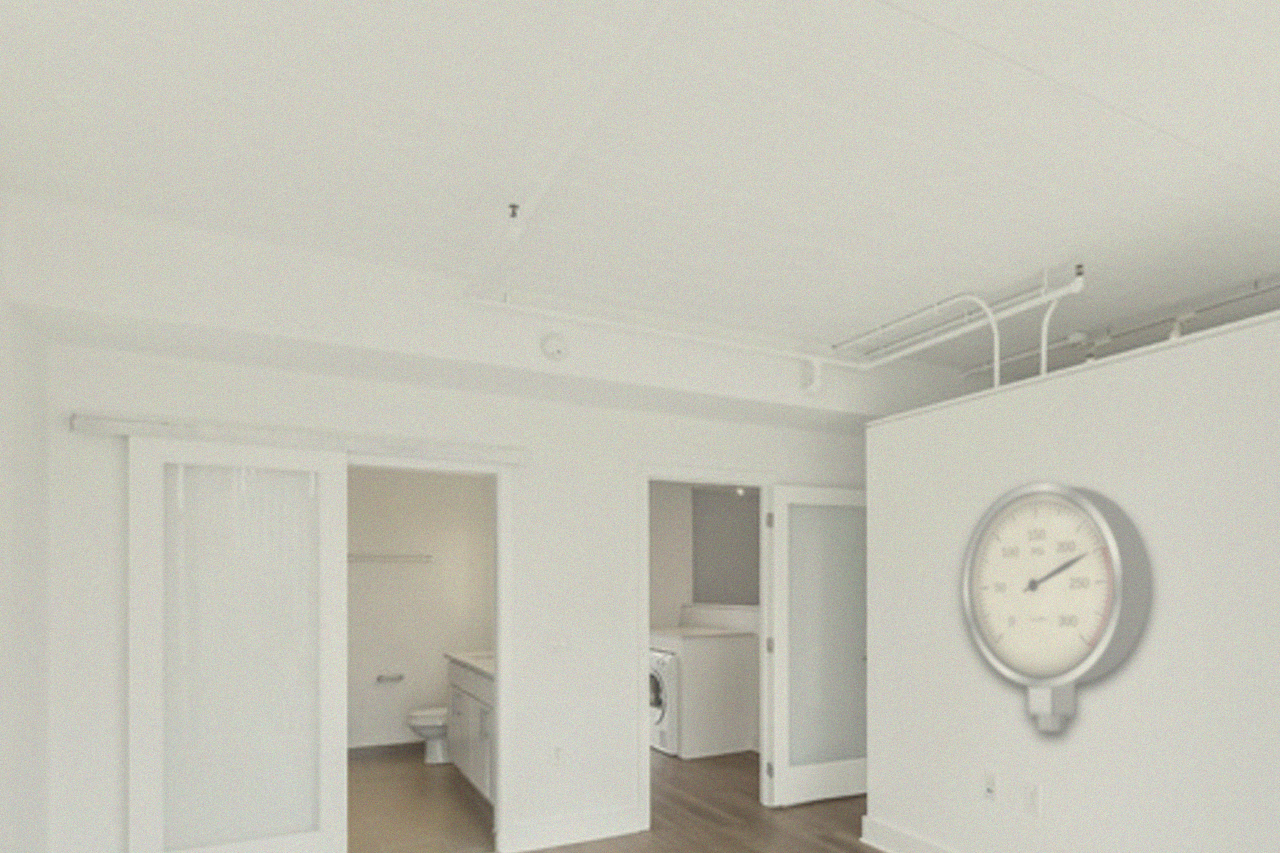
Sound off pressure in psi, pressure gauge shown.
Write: 225 psi
